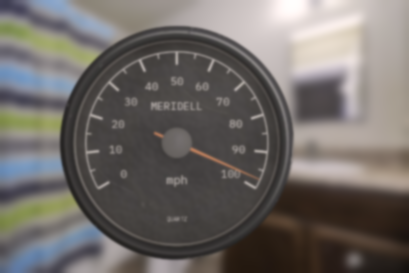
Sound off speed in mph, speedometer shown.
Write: 97.5 mph
